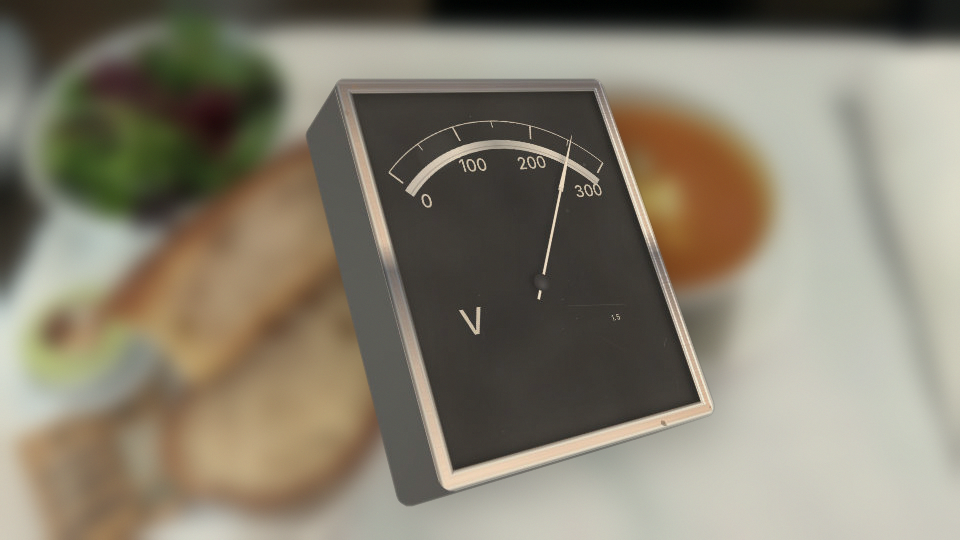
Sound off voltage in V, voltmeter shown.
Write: 250 V
